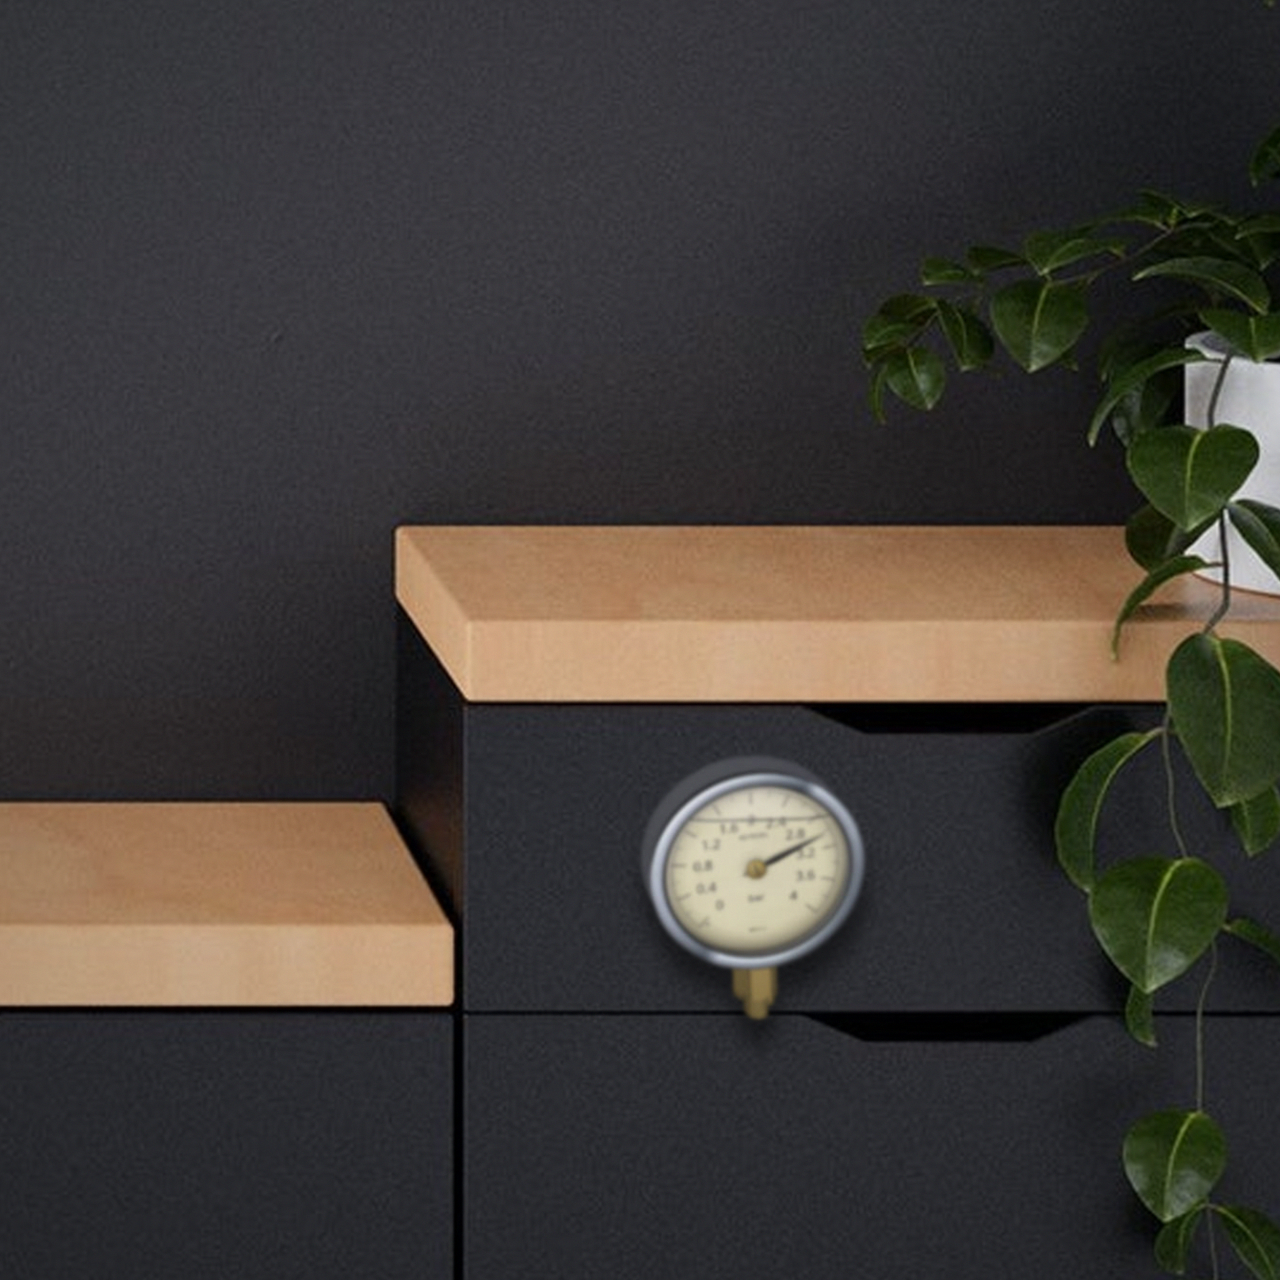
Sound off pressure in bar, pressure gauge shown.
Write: 3 bar
